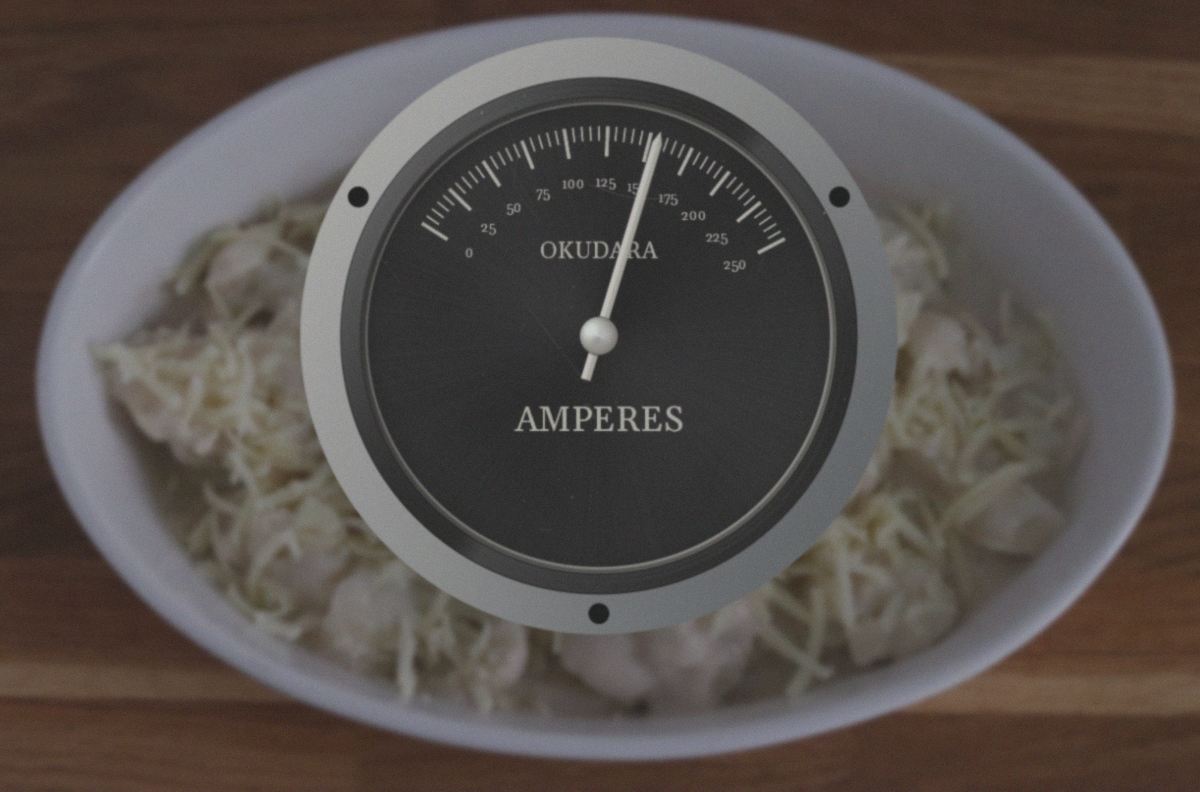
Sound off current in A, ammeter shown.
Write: 155 A
